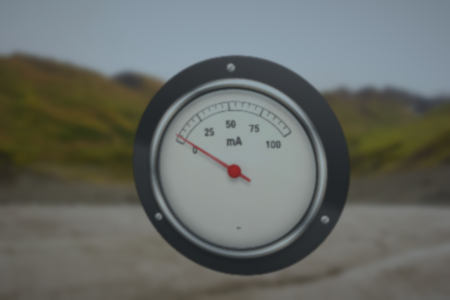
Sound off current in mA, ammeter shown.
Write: 5 mA
